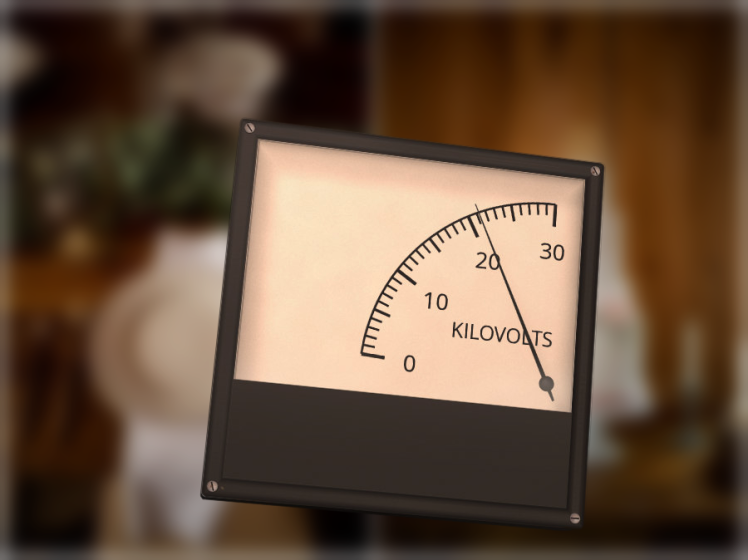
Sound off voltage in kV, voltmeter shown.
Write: 21 kV
